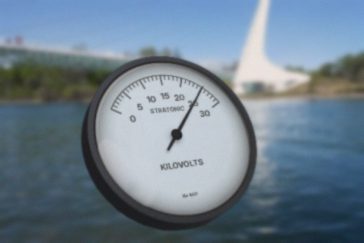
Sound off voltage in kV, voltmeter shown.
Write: 25 kV
